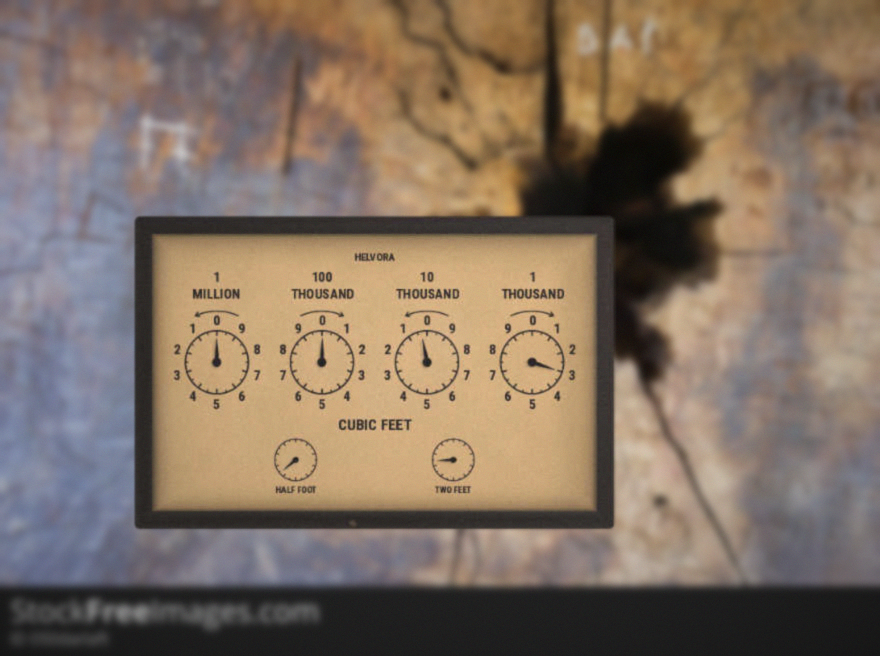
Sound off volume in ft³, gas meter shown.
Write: 300 ft³
